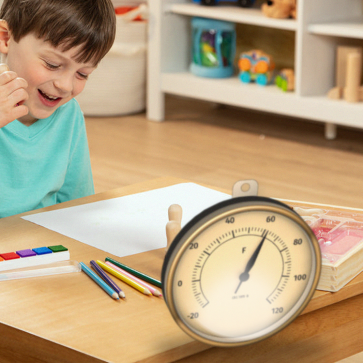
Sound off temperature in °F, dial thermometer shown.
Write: 60 °F
